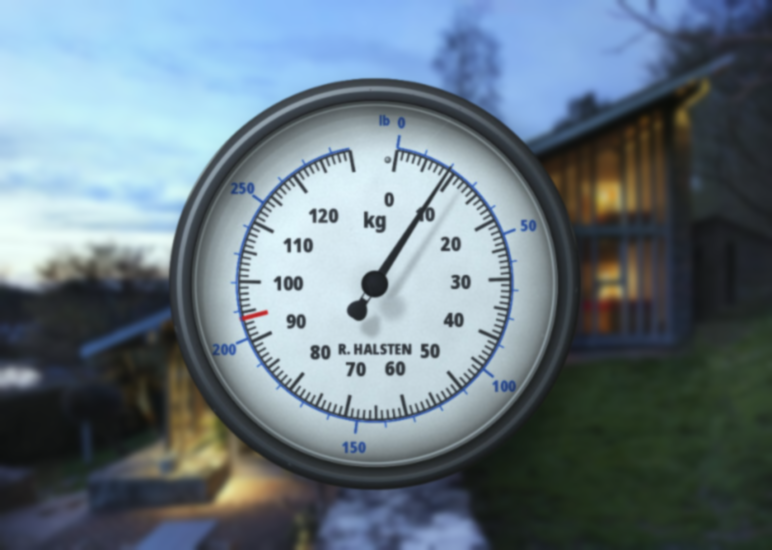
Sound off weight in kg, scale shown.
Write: 9 kg
